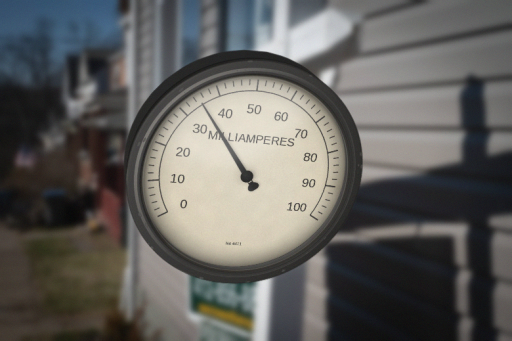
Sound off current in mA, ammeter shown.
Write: 35 mA
